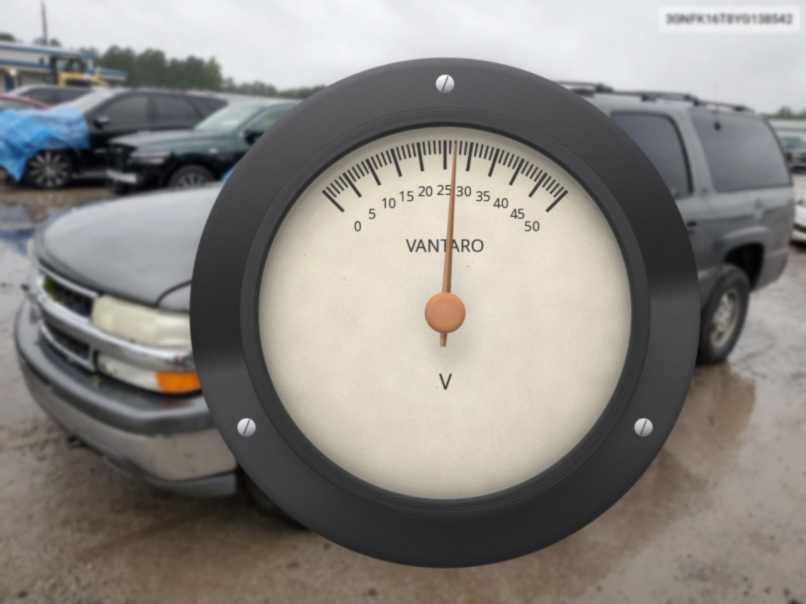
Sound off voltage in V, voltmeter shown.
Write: 27 V
